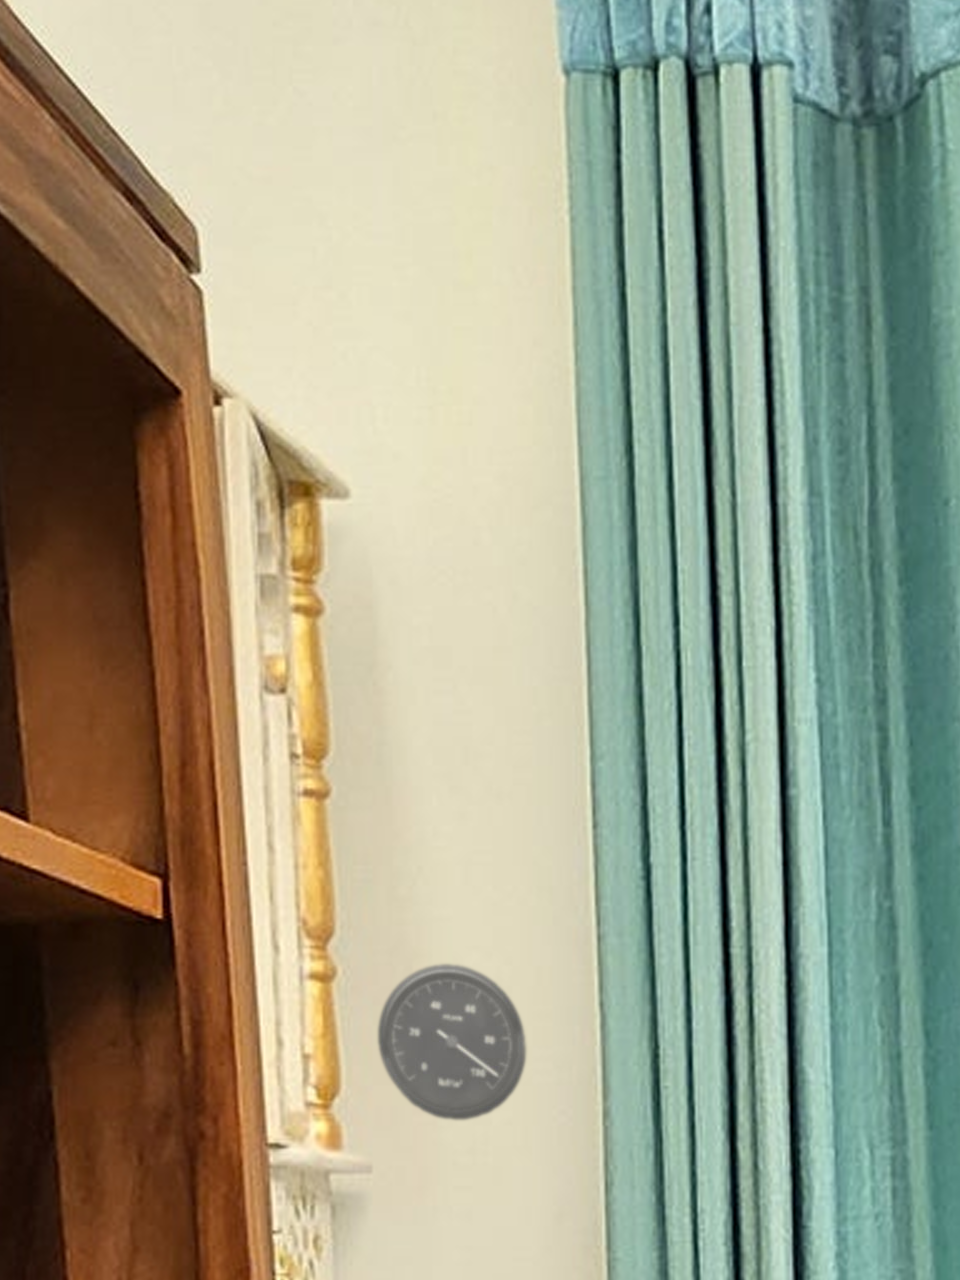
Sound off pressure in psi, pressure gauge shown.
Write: 95 psi
